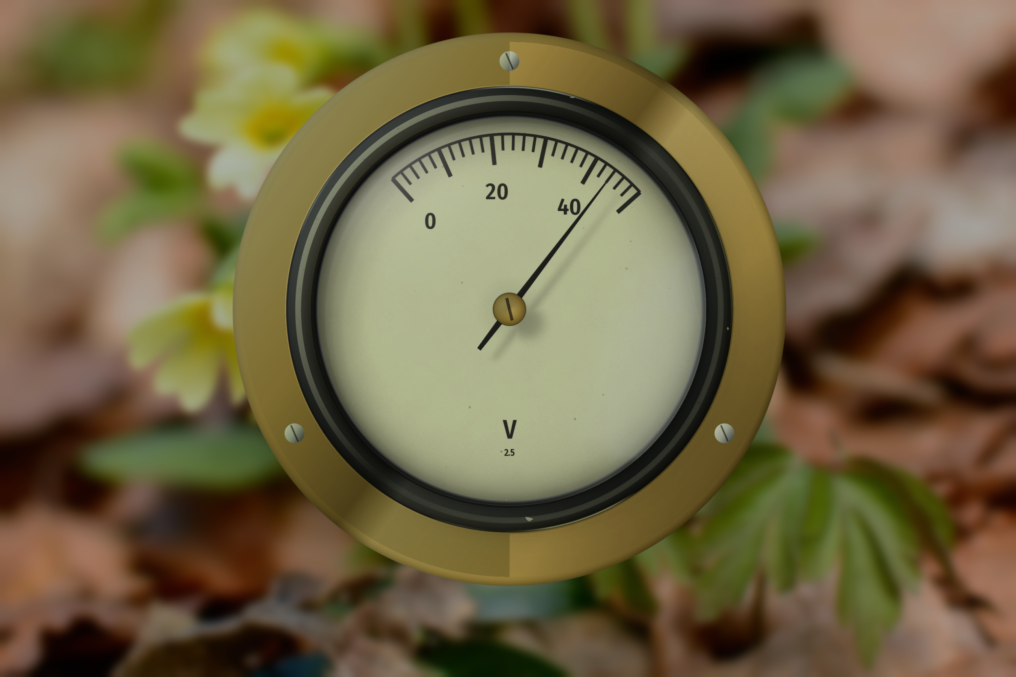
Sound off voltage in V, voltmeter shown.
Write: 44 V
